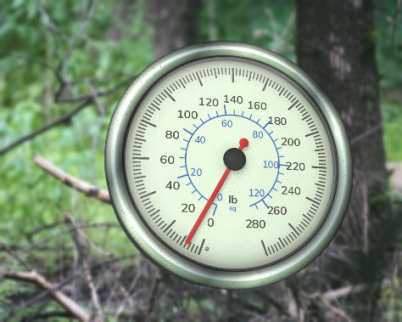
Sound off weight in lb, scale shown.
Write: 8 lb
